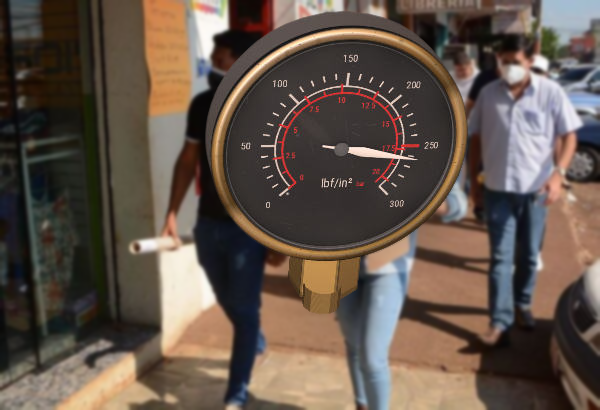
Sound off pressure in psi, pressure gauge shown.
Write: 260 psi
